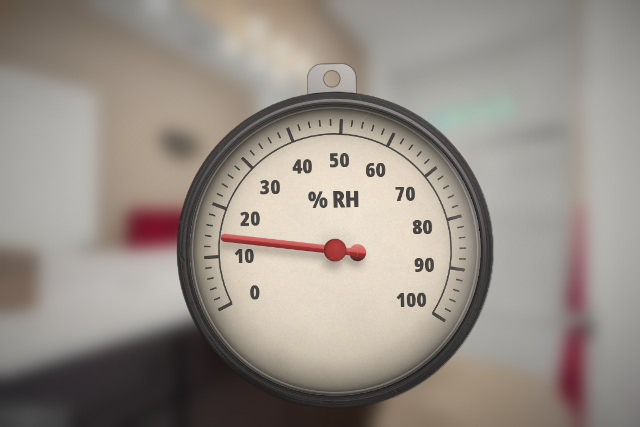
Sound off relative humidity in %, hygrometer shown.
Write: 14 %
